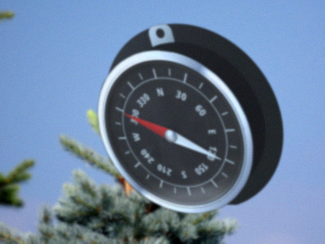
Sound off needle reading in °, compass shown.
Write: 300 °
